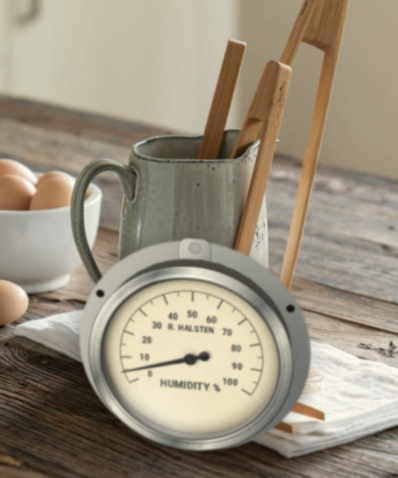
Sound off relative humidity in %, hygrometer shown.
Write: 5 %
